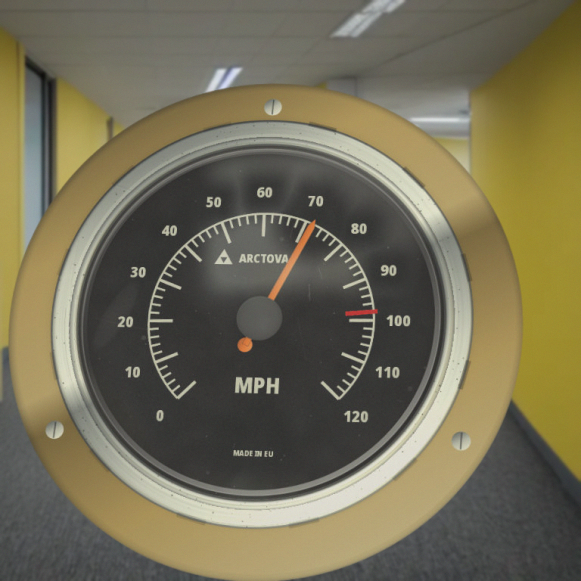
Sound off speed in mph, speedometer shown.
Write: 72 mph
